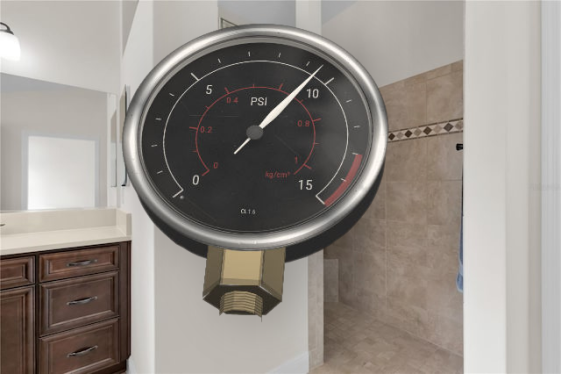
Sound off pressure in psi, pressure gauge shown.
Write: 9.5 psi
